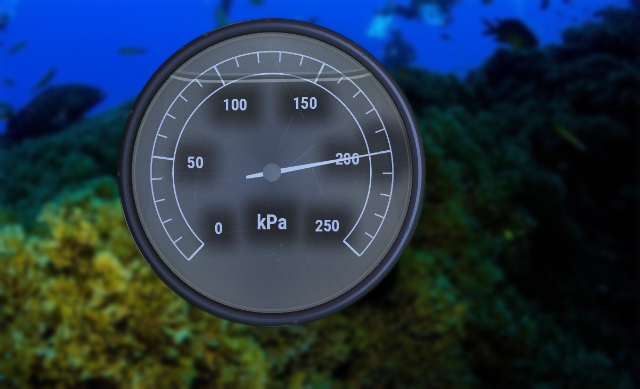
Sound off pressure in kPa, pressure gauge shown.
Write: 200 kPa
